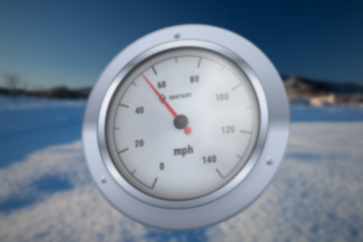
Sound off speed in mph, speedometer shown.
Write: 55 mph
